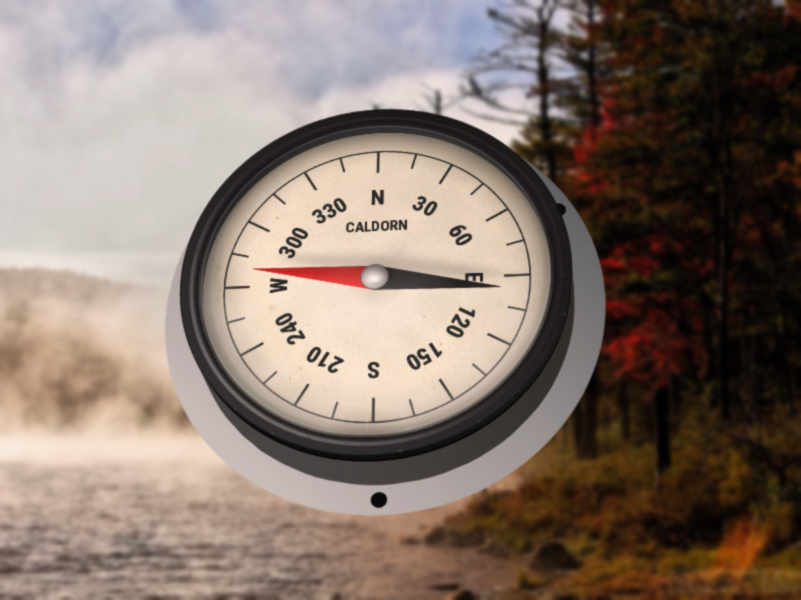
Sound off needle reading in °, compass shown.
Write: 277.5 °
